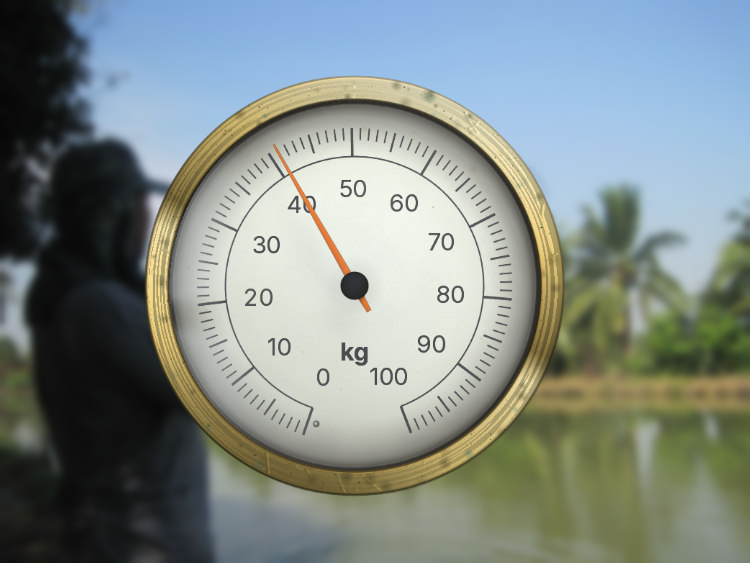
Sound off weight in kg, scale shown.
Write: 41 kg
